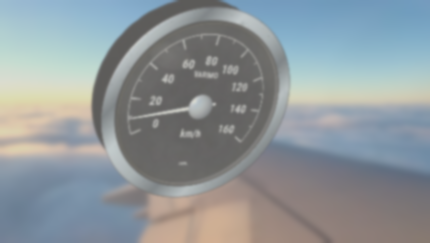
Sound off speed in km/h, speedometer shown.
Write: 10 km/h
